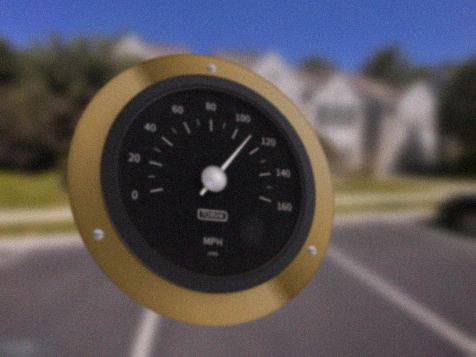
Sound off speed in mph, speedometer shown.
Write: 110 mph
